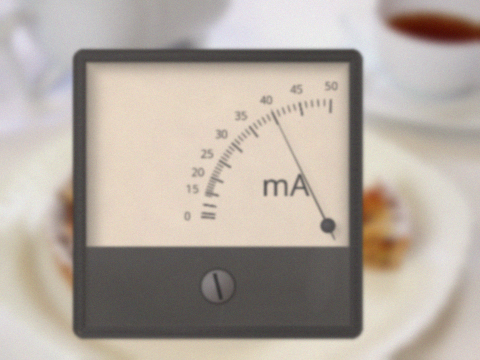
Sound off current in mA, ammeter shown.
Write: 40 mA
